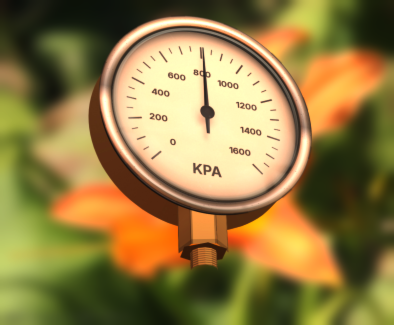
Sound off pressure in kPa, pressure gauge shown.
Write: 800 kPa
